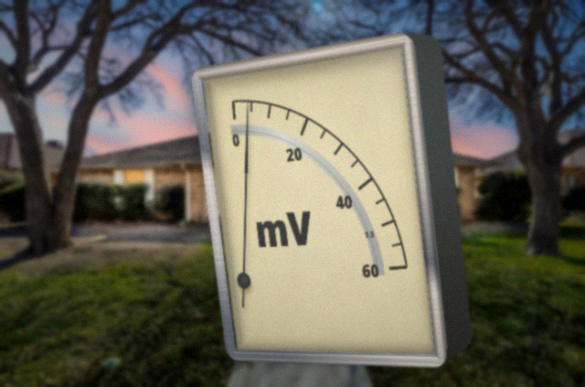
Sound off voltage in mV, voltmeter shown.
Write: 5 mV
